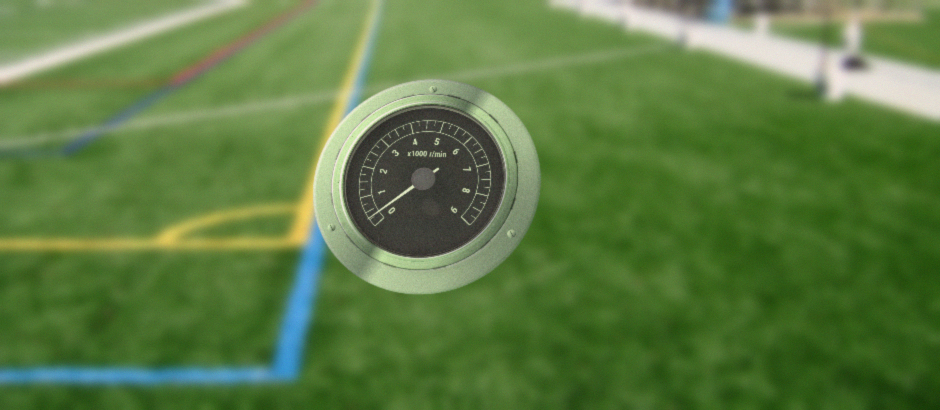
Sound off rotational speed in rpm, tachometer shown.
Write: 250 rpm
